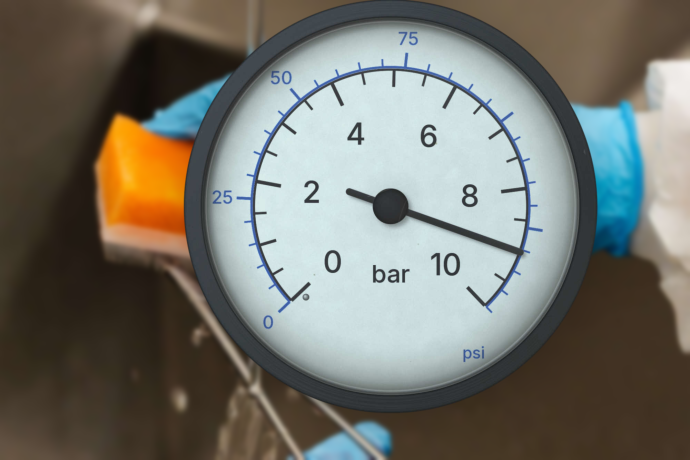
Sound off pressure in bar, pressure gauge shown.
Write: 9 bar
